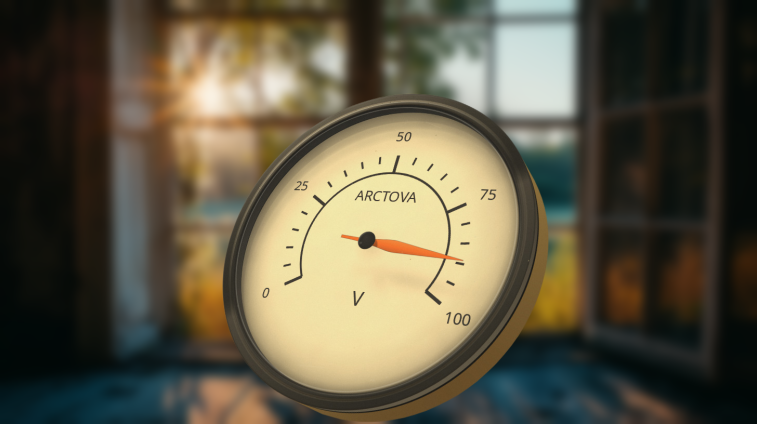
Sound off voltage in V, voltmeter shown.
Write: 90 V
